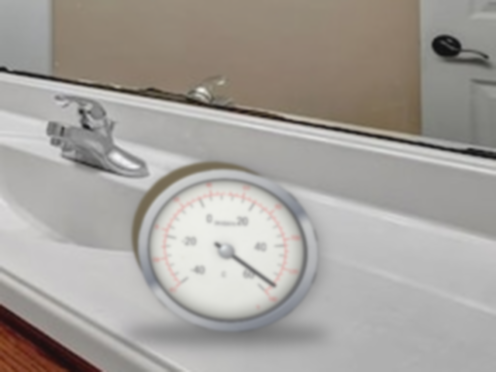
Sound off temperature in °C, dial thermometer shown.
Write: 56 °C
